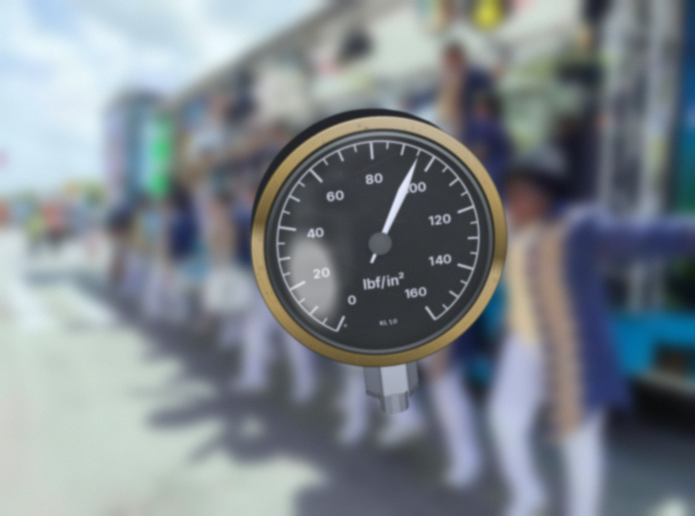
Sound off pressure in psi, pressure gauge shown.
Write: 95 psi
